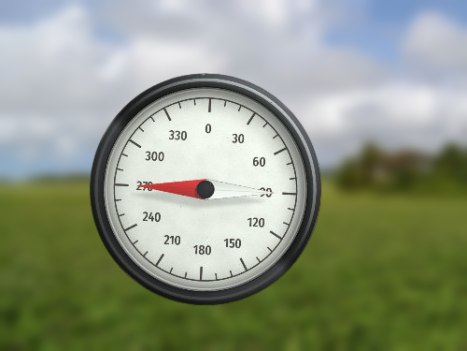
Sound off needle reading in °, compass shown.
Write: 270 °
